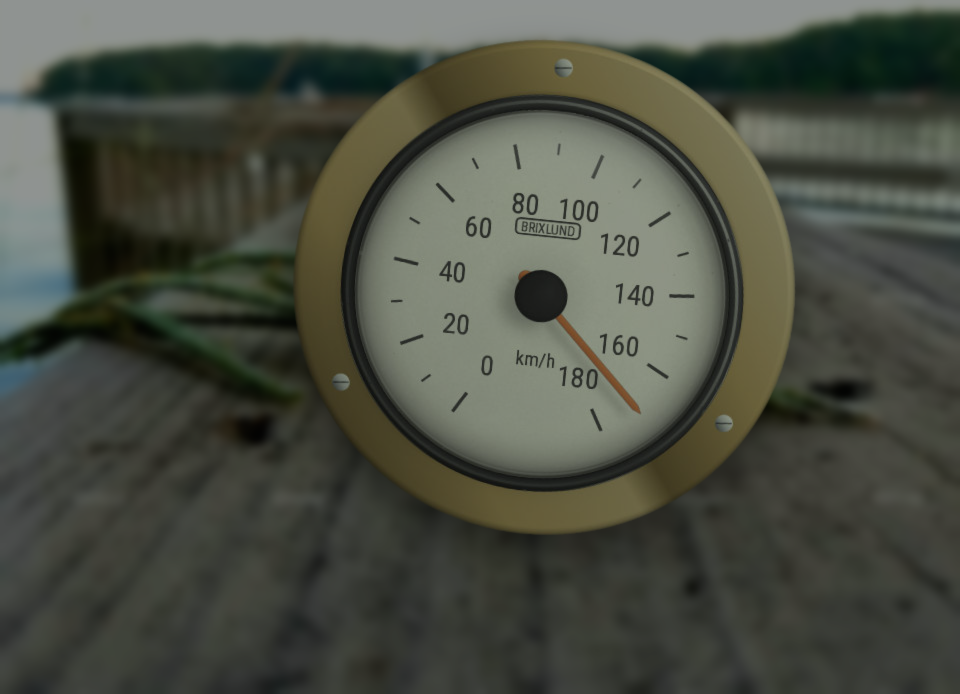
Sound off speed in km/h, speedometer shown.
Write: 170 km/h
